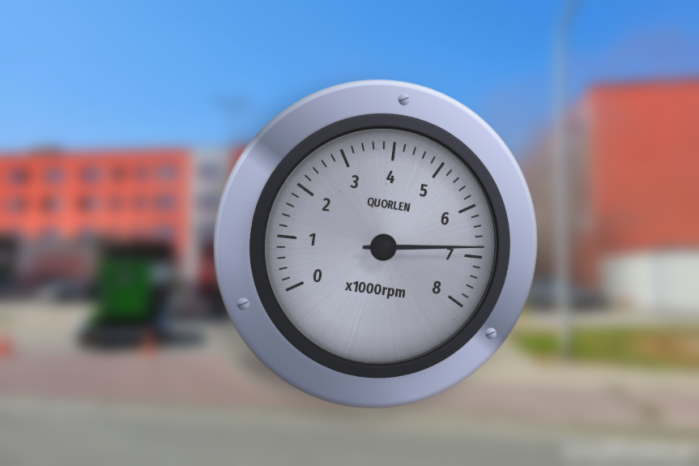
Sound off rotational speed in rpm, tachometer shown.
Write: 6800 rpm
